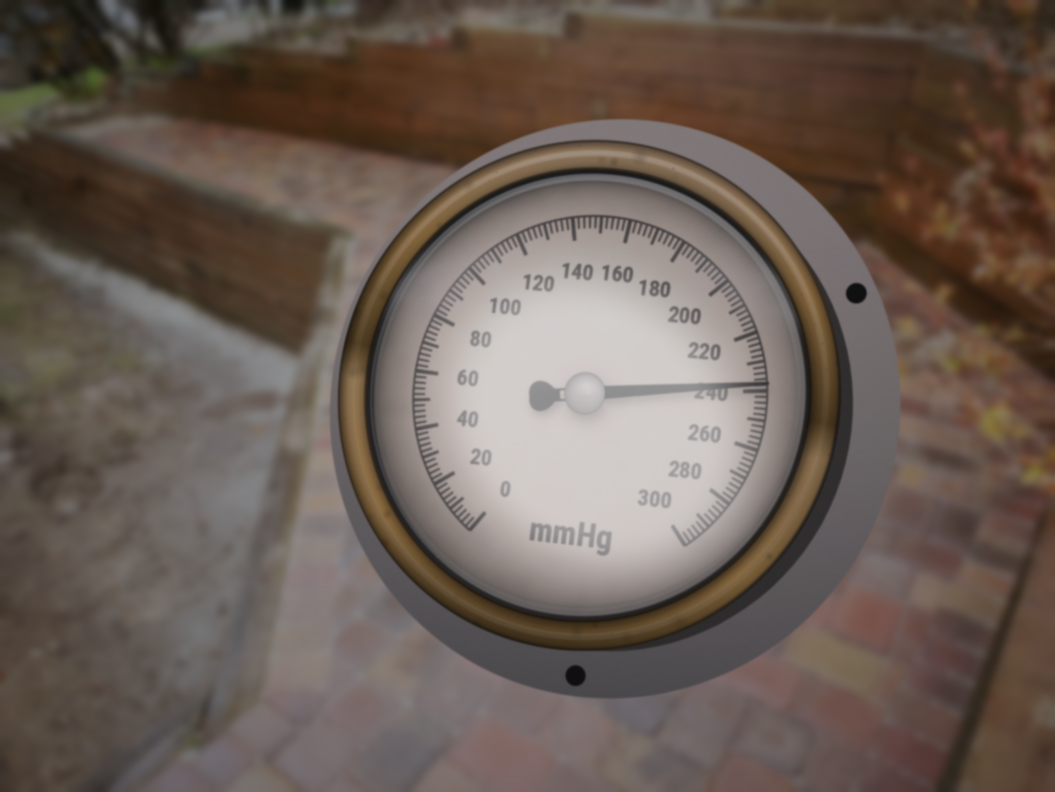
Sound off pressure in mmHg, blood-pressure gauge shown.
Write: 238 mmHg
